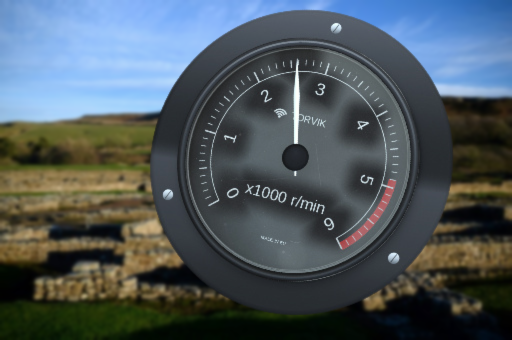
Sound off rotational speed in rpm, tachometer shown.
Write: 2600 rpm
